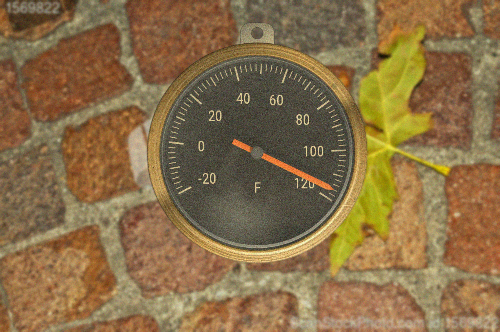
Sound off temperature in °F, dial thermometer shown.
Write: 116 °F
